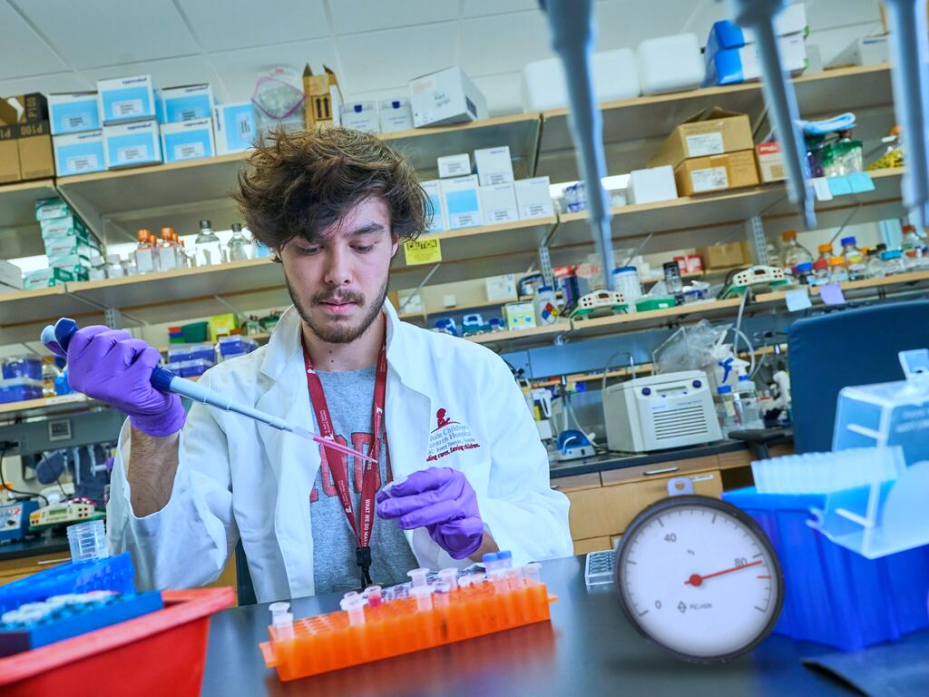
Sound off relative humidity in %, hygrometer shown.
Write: 82 %
